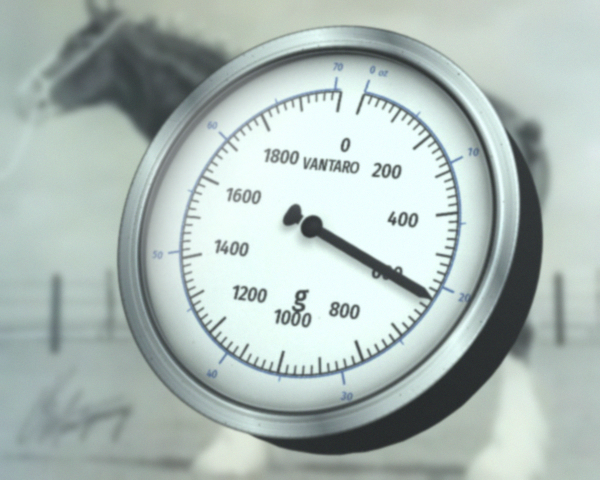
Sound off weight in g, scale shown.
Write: 600 g
